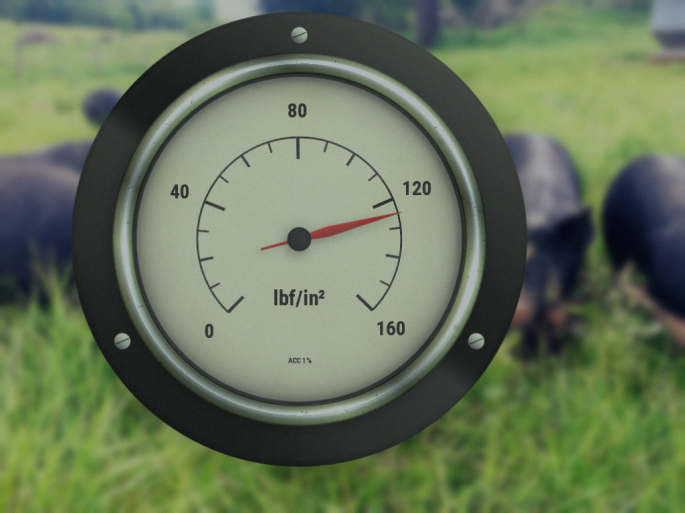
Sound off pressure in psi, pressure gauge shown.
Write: 125 psi
